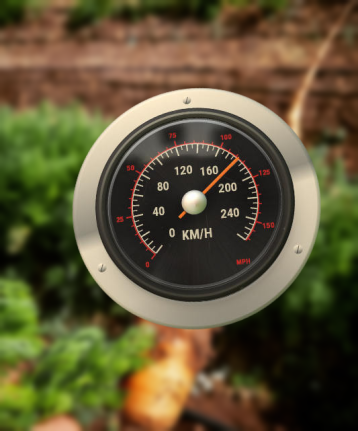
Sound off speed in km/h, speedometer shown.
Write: 180 km/h
